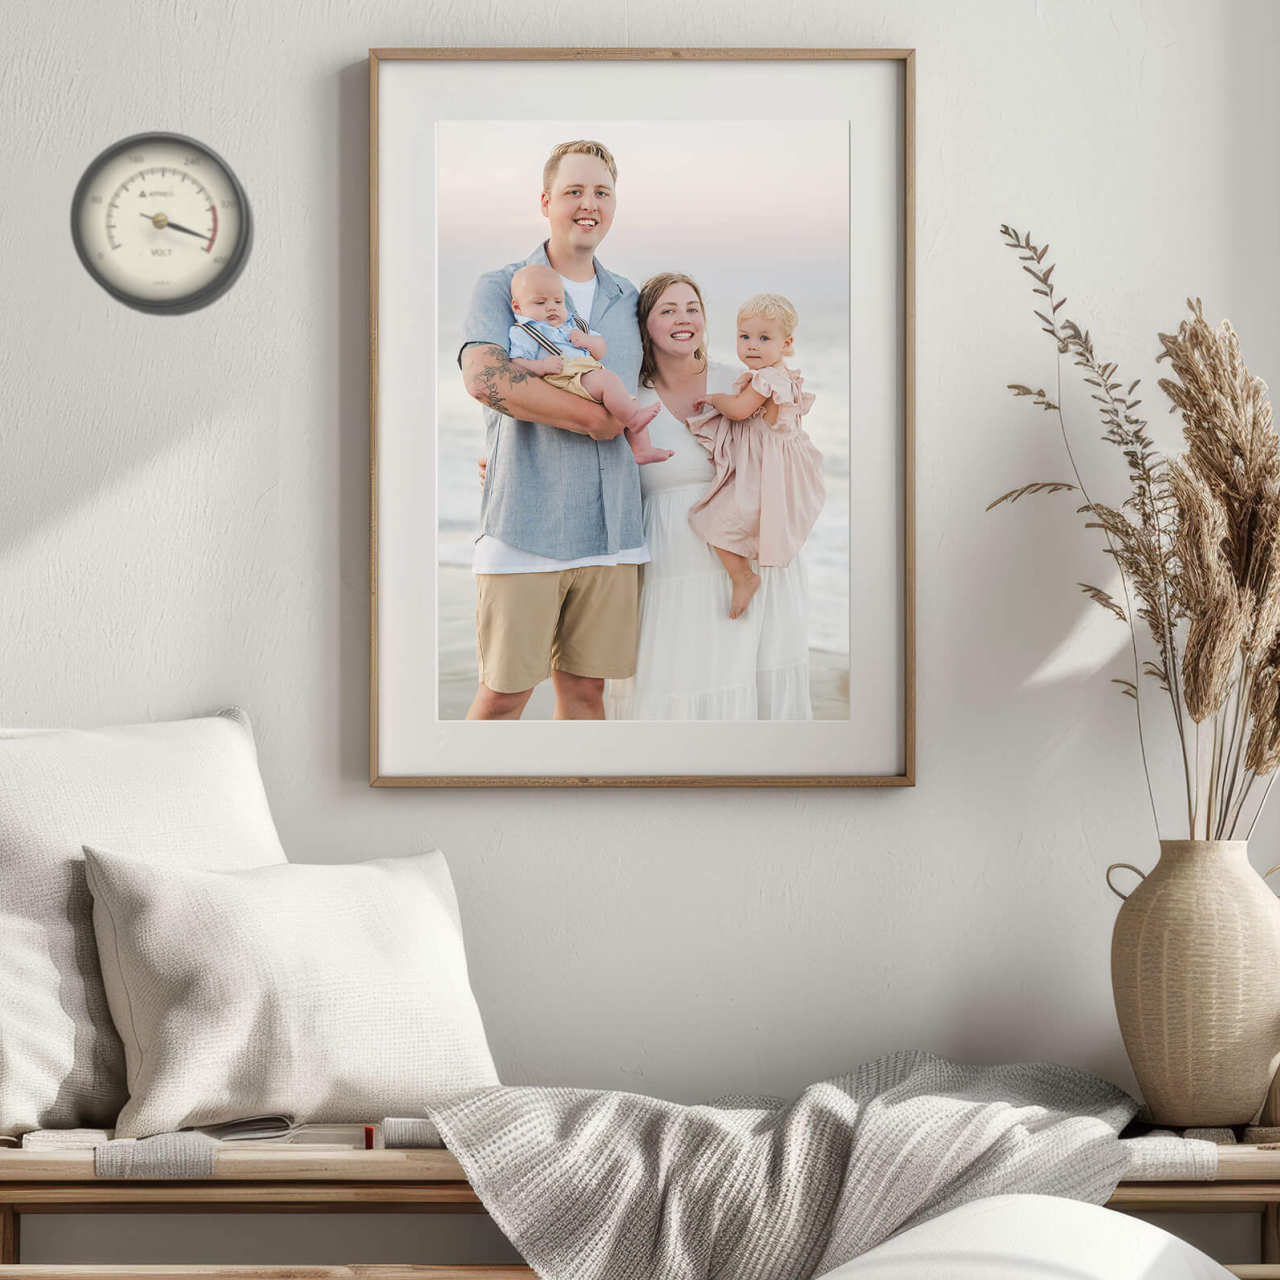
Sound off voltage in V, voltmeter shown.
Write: 380 V
